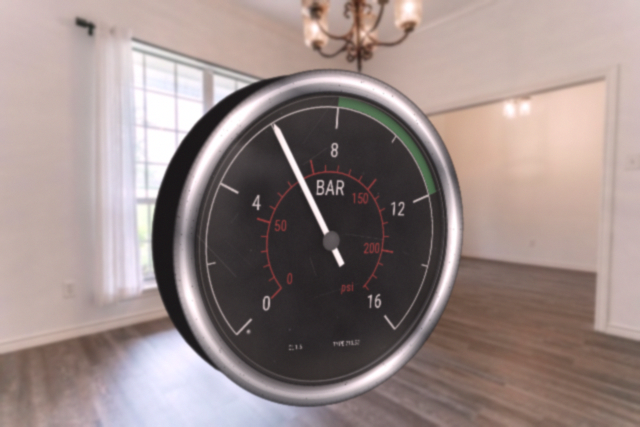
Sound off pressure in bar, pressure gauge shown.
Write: 6 bar
